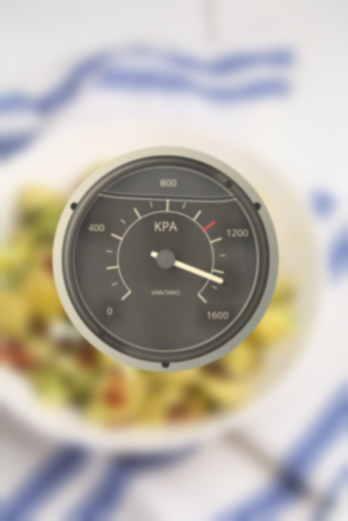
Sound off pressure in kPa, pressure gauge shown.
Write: 1450 kPa
